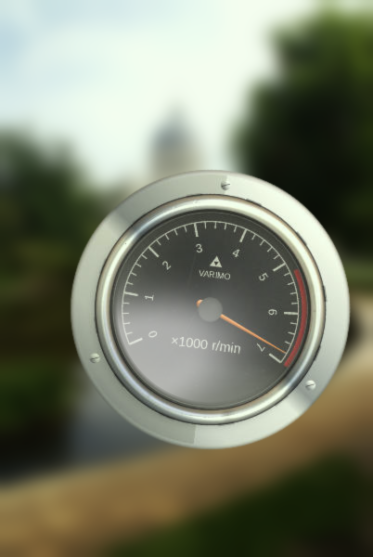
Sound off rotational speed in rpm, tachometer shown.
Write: 6800 rpm
